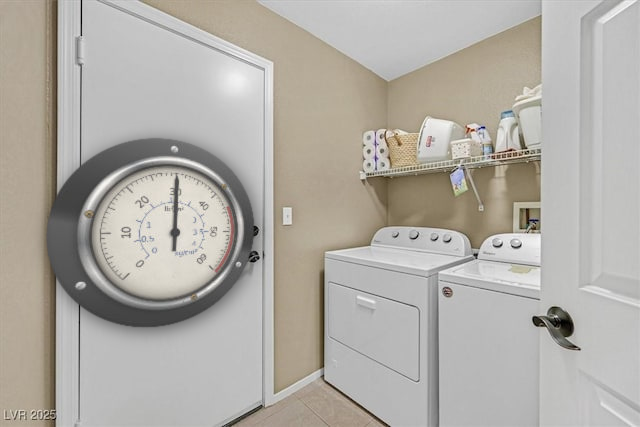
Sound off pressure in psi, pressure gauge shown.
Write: 30 psi
